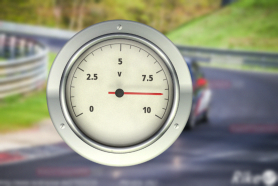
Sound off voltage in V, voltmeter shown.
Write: 8.75 V
